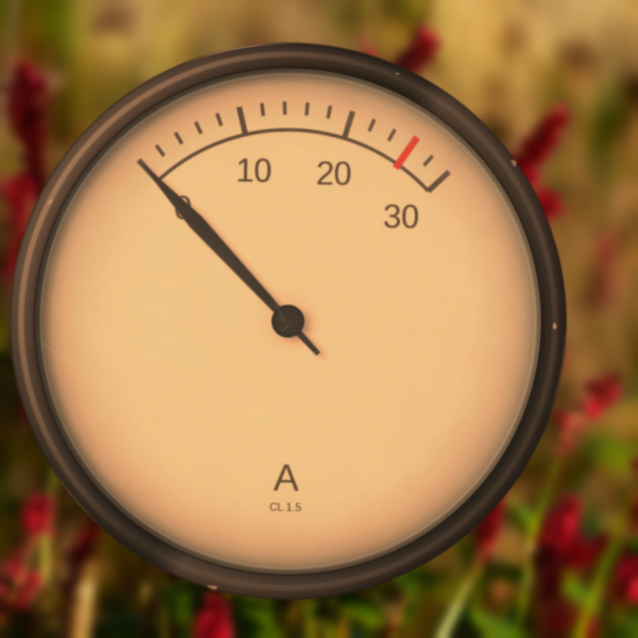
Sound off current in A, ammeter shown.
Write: 0 A
